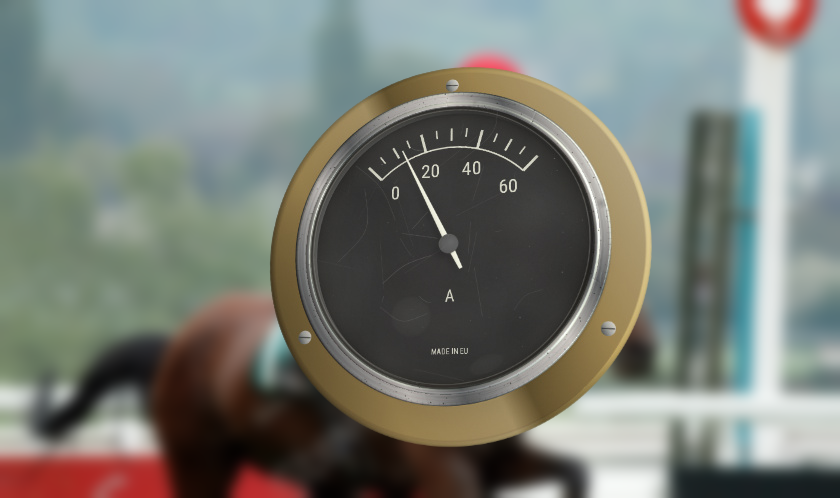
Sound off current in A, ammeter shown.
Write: 12.5 A
